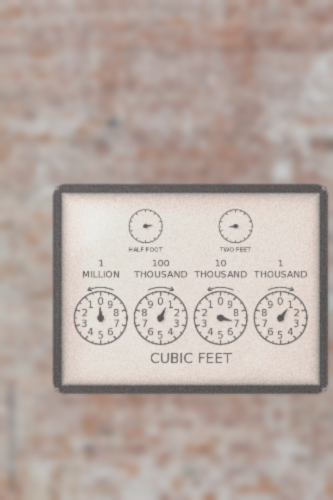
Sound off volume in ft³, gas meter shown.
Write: 7100 ft³
